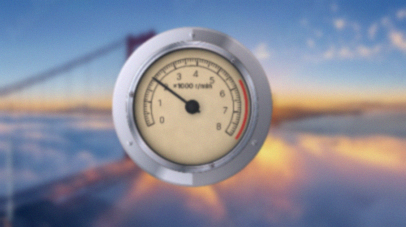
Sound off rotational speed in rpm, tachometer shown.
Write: 2000 rpm
